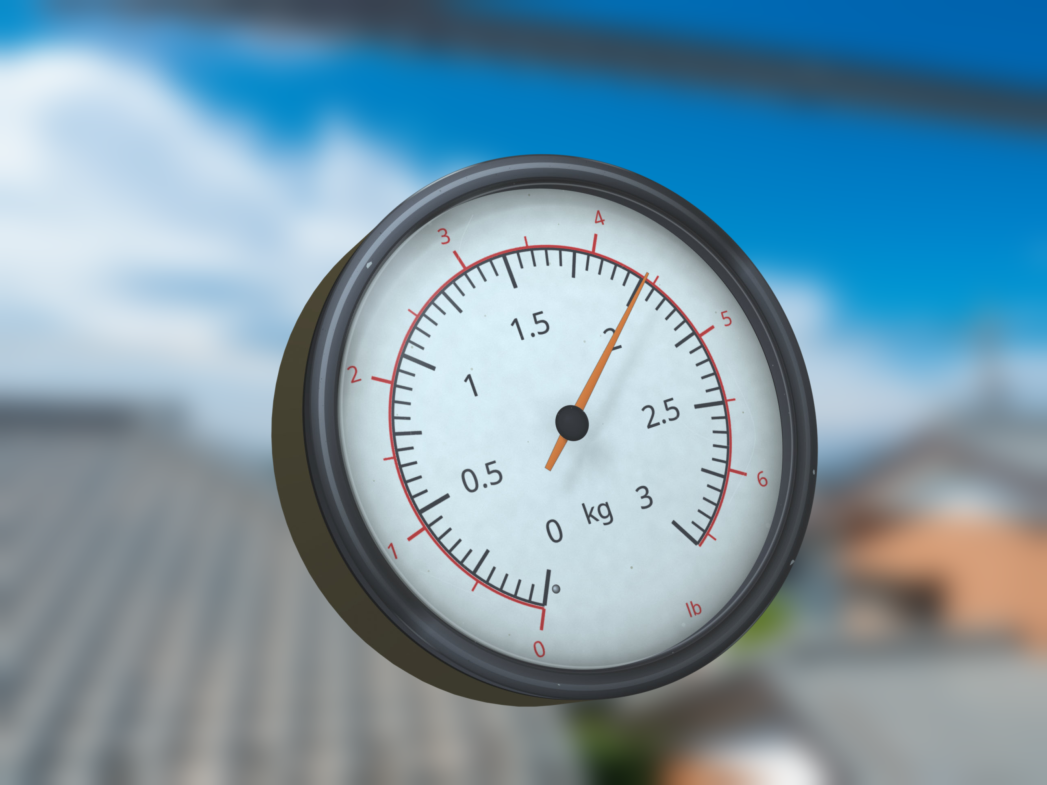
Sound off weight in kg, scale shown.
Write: 2 kg
